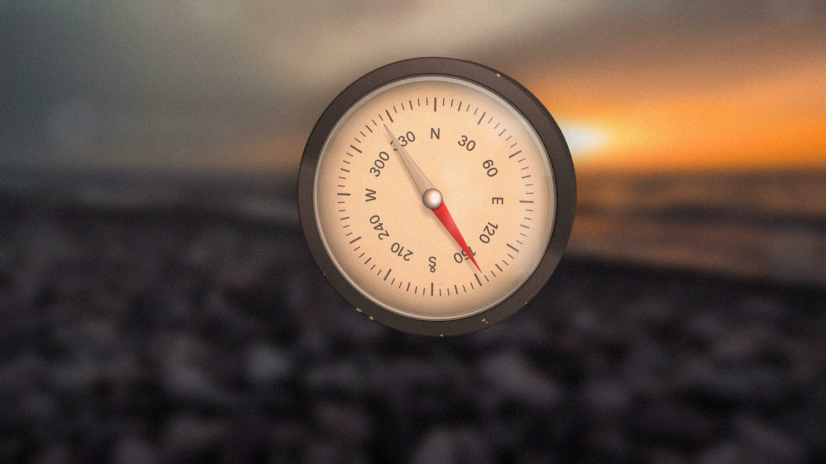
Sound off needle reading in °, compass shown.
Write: 145 °
